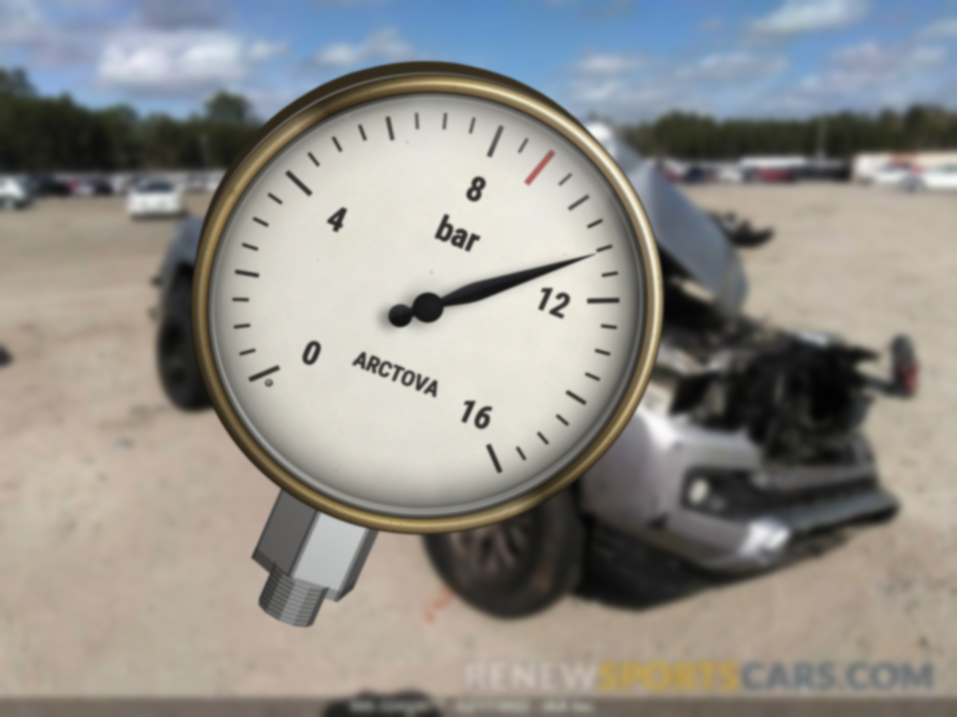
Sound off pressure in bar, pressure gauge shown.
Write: 11 bar
